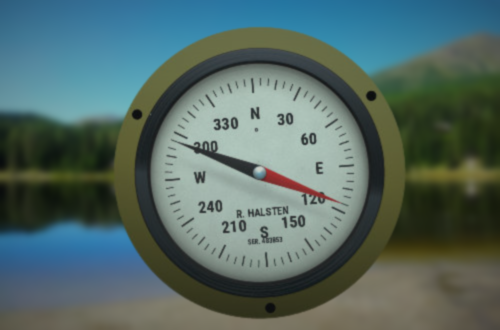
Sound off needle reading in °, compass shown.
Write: 115 °
